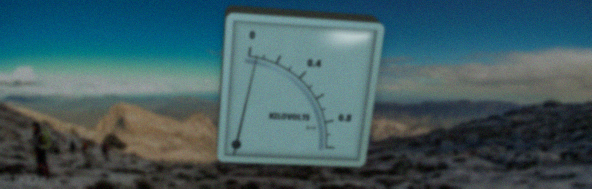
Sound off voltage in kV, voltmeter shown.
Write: 0.05 kV
